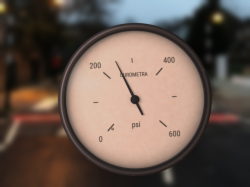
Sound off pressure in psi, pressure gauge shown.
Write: 250 psi
